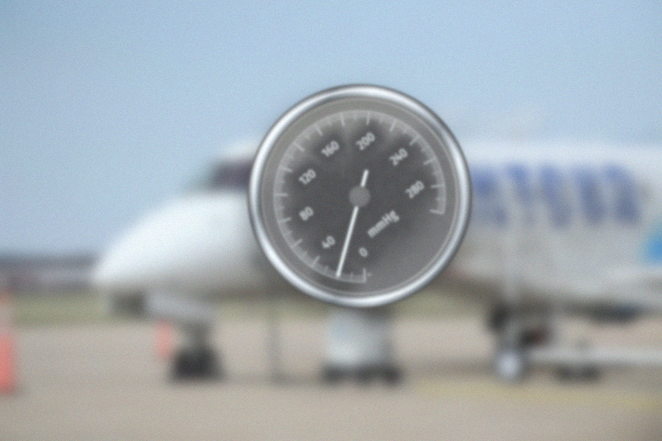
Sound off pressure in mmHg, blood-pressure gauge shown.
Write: 20 mmHg
